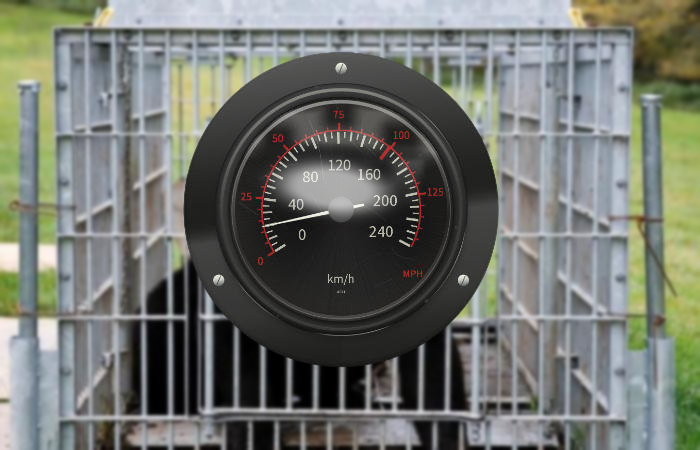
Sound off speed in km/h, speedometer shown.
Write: 20 km/h
